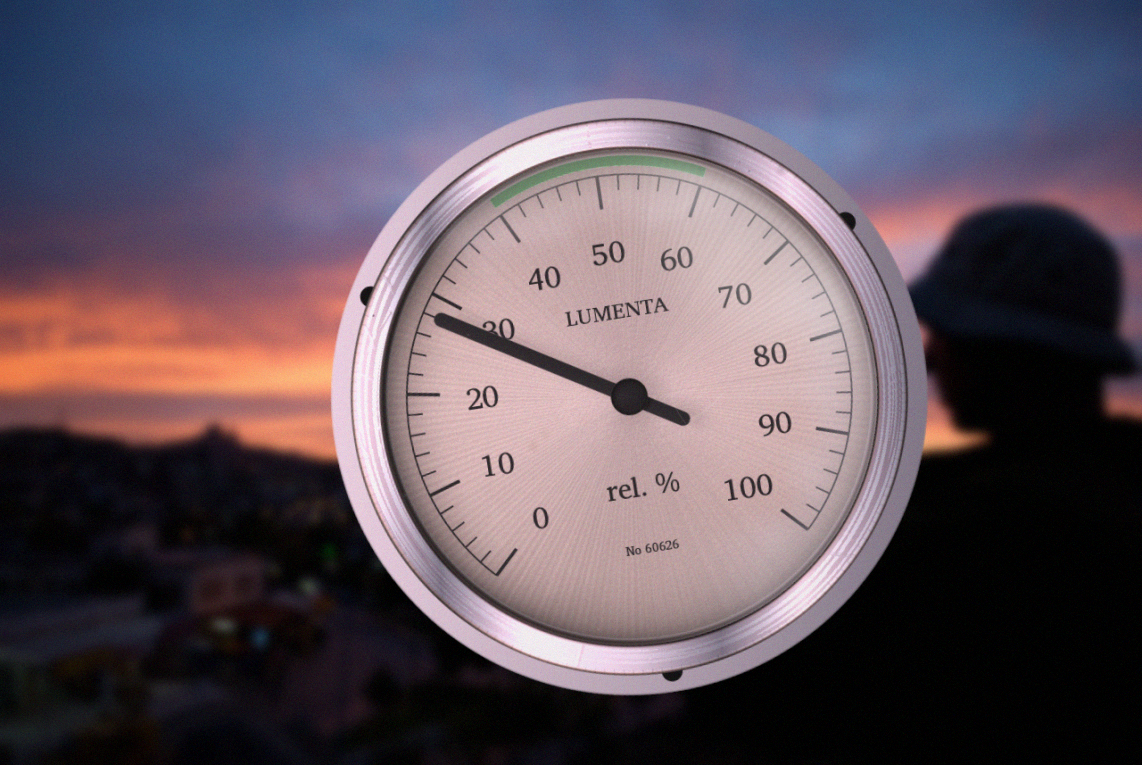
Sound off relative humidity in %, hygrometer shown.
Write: 28 %
